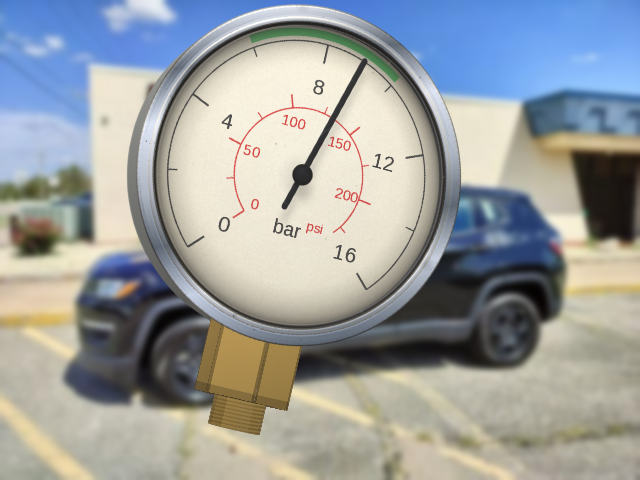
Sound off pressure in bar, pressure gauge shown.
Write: 9 bar
